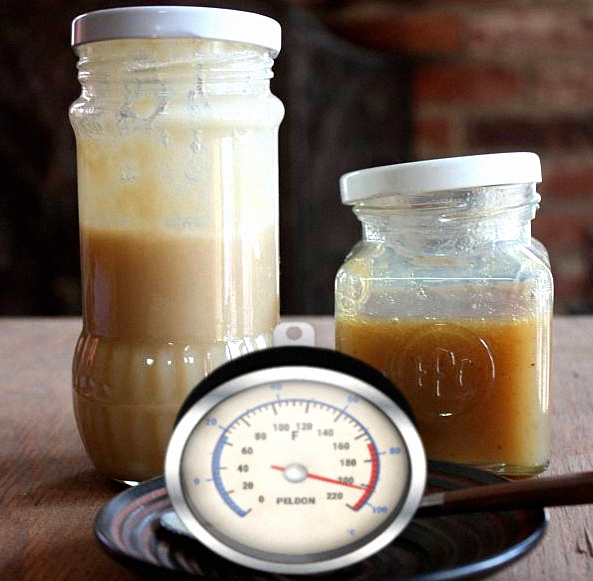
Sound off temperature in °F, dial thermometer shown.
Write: 200 °F
